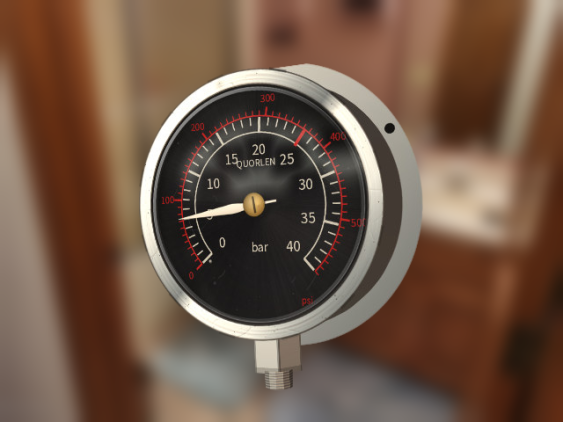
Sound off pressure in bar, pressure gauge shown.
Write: 5 bar
